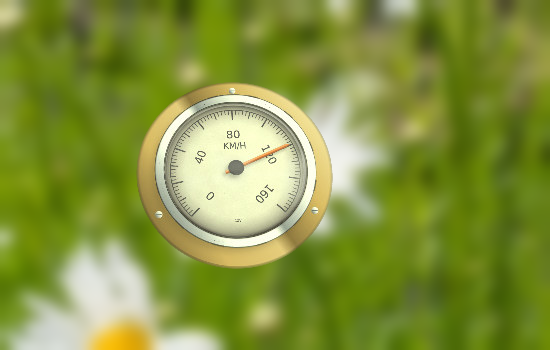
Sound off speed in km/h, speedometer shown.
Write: 120 km/h
